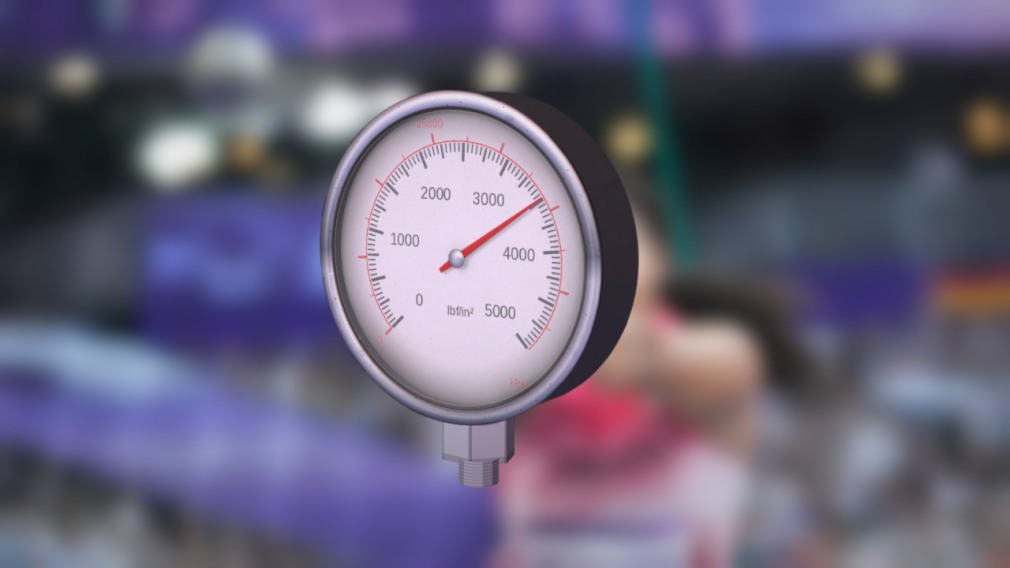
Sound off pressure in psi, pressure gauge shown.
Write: 3500 psi
